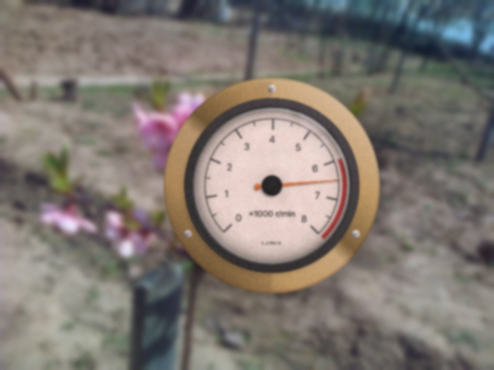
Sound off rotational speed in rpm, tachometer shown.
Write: 6500 rpm
